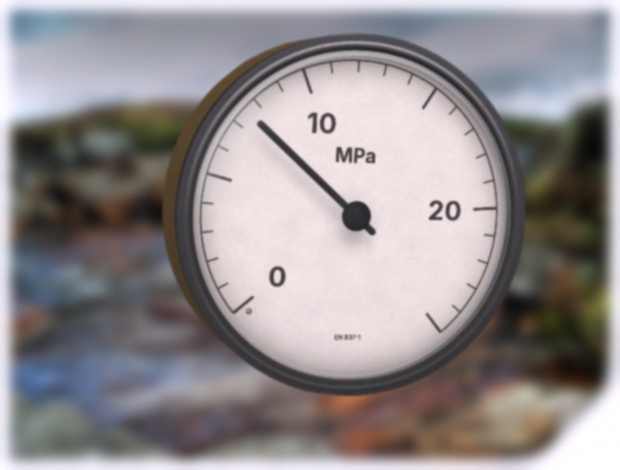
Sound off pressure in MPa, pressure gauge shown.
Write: 7.5 MPa
